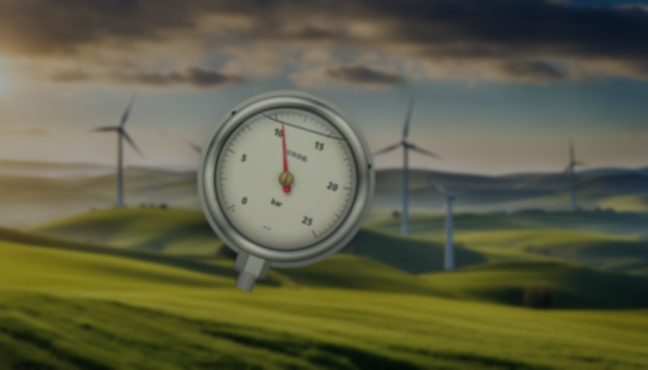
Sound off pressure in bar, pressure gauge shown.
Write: 10.5 bar
